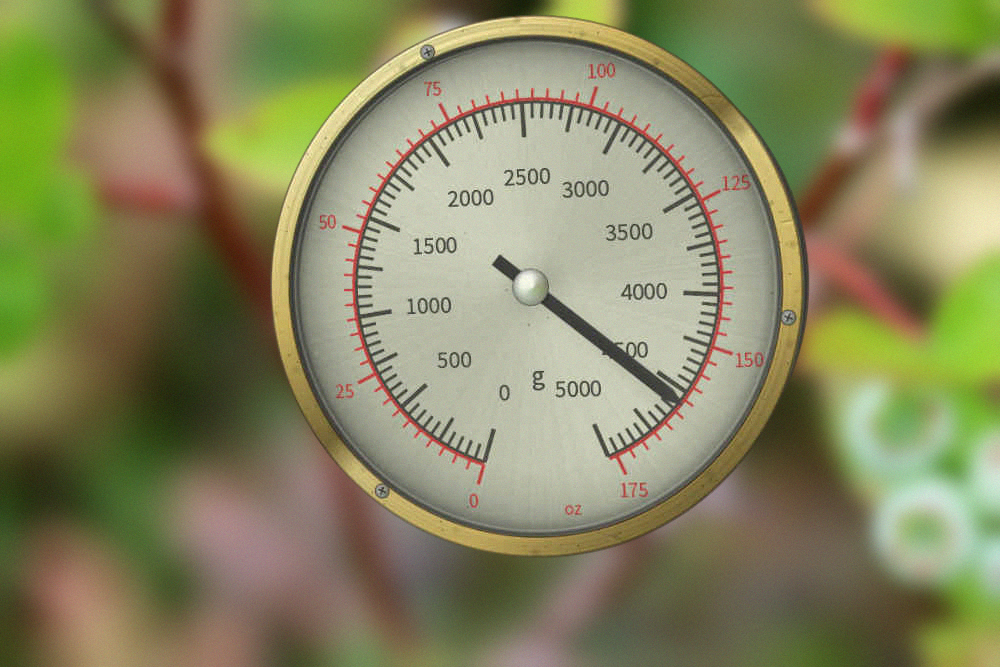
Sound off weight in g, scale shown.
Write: 4550 g
